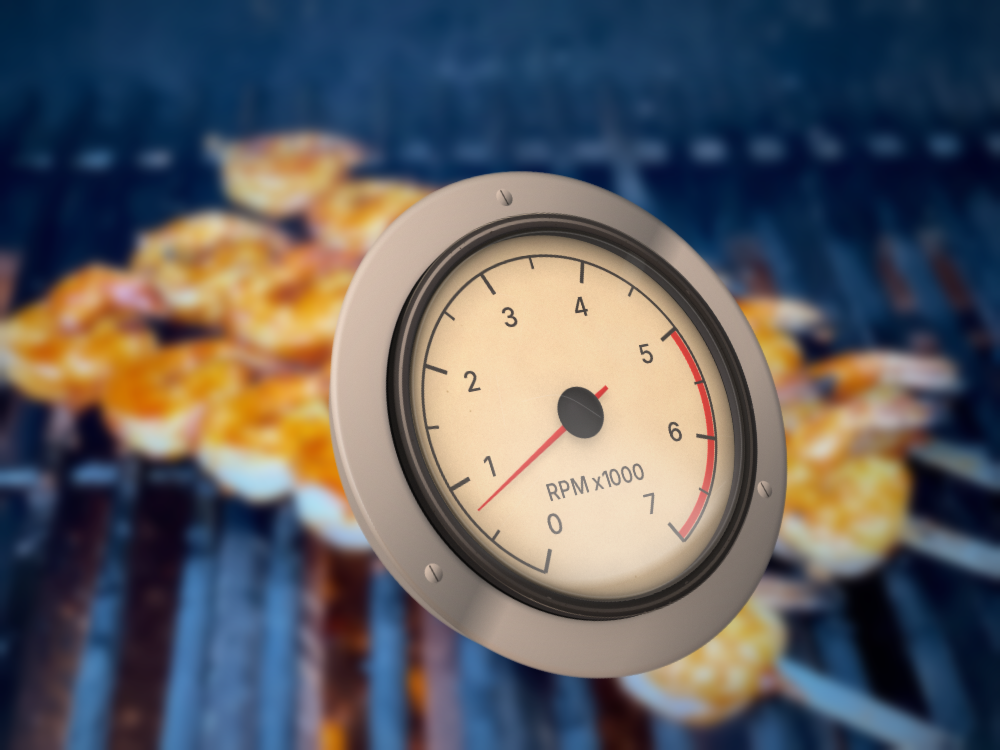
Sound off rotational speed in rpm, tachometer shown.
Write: 750 rpm
